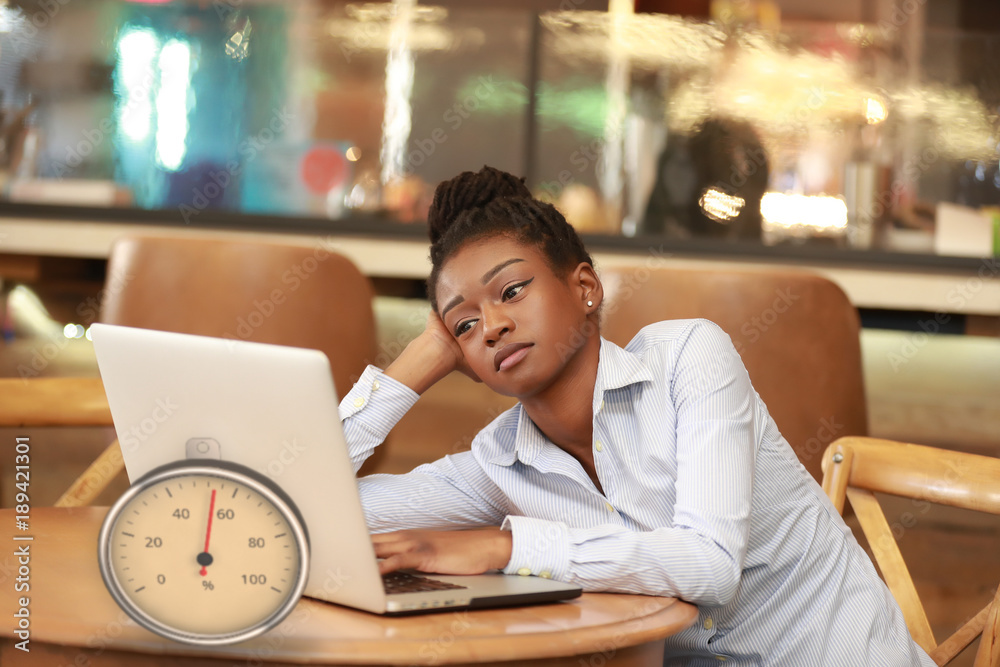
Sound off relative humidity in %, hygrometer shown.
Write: 54 %
